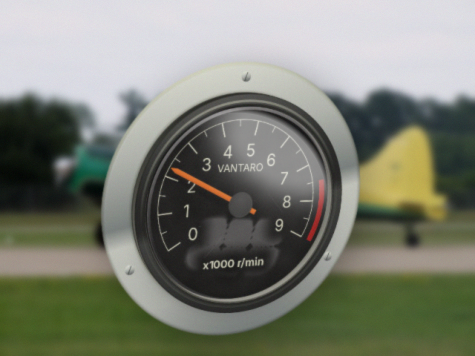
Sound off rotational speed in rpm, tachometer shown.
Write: 2250 rpm
